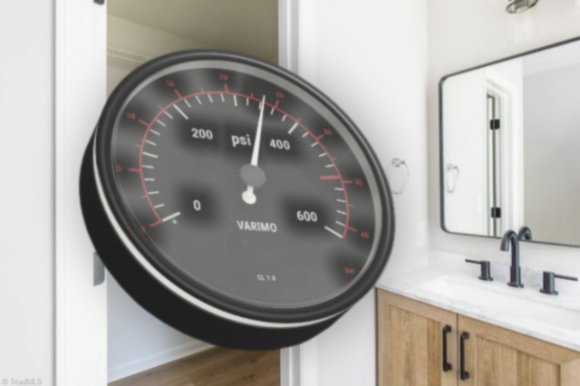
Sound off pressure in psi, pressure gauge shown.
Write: 340 psi
